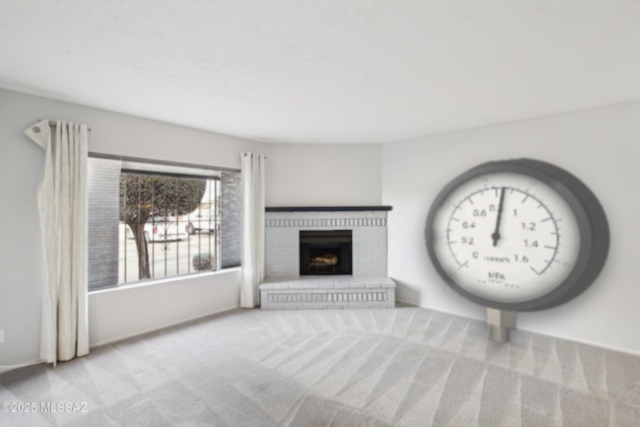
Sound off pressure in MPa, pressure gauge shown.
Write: 0.85 MPa
